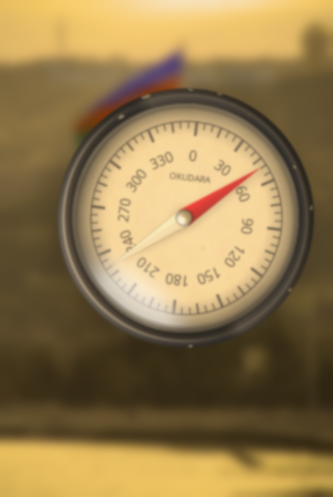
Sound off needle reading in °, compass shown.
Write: 50 °
